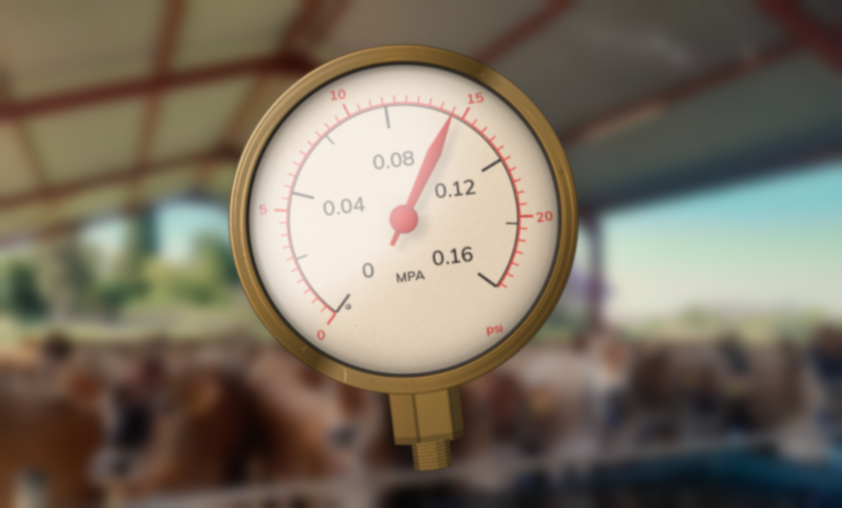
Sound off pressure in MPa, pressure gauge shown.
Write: 0.1 MPa
